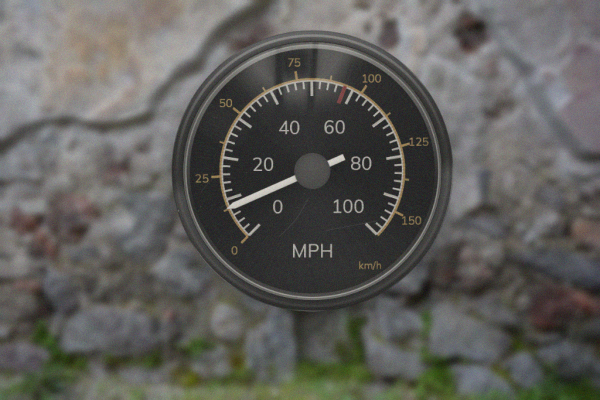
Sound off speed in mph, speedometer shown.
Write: 8 mph
